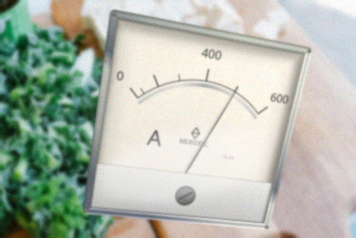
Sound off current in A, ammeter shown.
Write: 500 A
